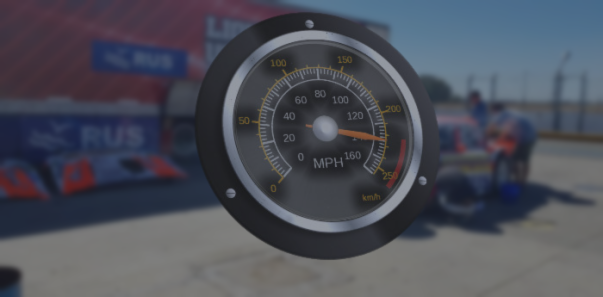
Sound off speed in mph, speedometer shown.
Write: 140 mph
